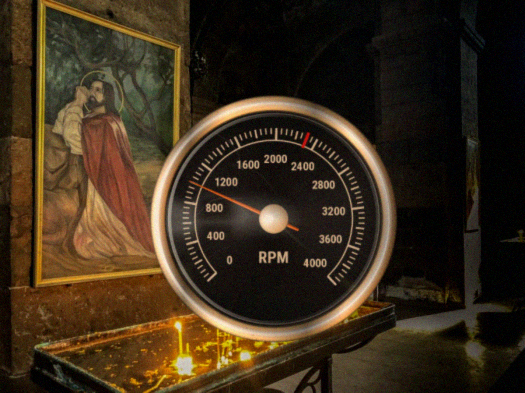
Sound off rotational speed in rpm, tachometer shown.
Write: 1000 rpm
